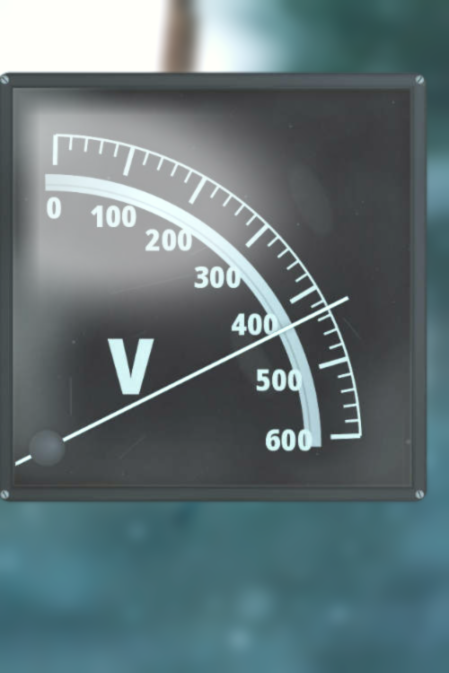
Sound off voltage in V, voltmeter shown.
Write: 430 V
